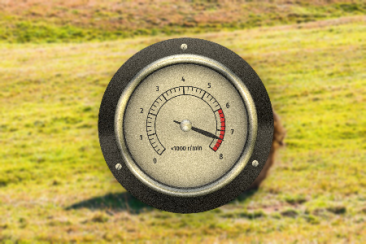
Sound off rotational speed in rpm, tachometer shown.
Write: 7400 rpm
